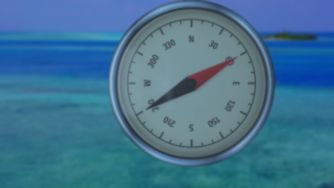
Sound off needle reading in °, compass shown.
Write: 60 °
